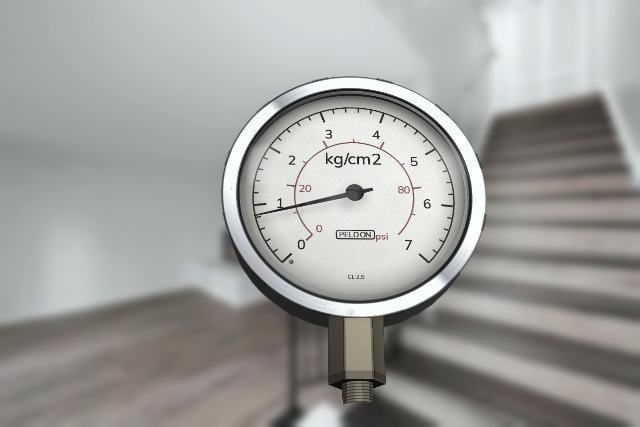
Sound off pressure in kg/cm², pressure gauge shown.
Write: 0.8 kg/cm²
